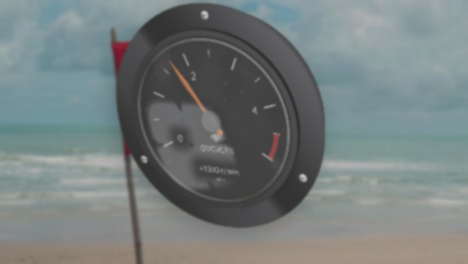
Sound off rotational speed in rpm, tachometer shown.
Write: 1750 rpm
